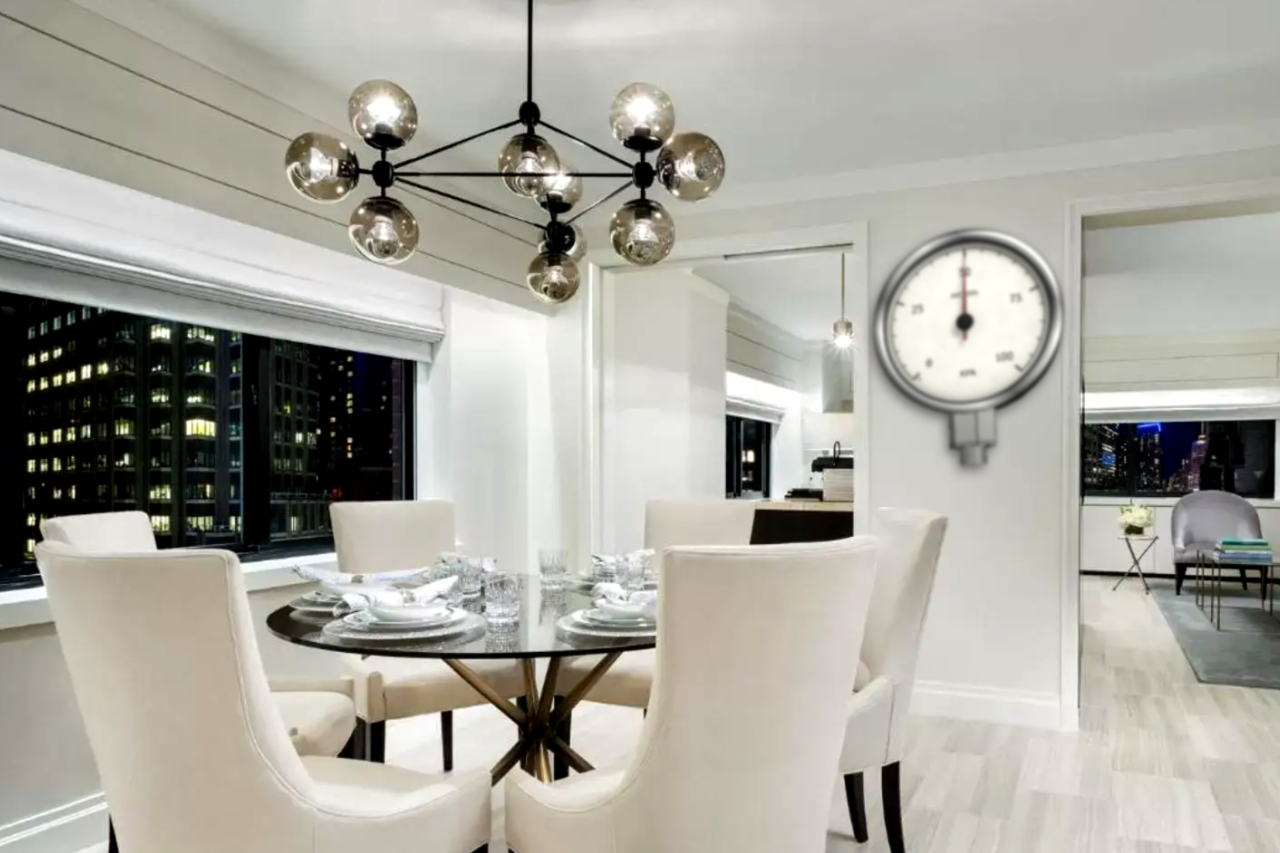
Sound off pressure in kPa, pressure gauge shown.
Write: 50 kPa
